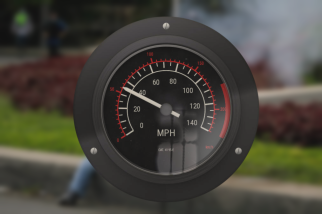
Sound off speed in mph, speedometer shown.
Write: 35 mph
